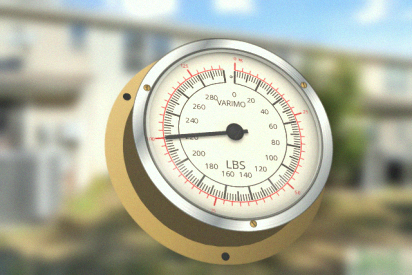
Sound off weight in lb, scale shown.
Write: 220 lb
